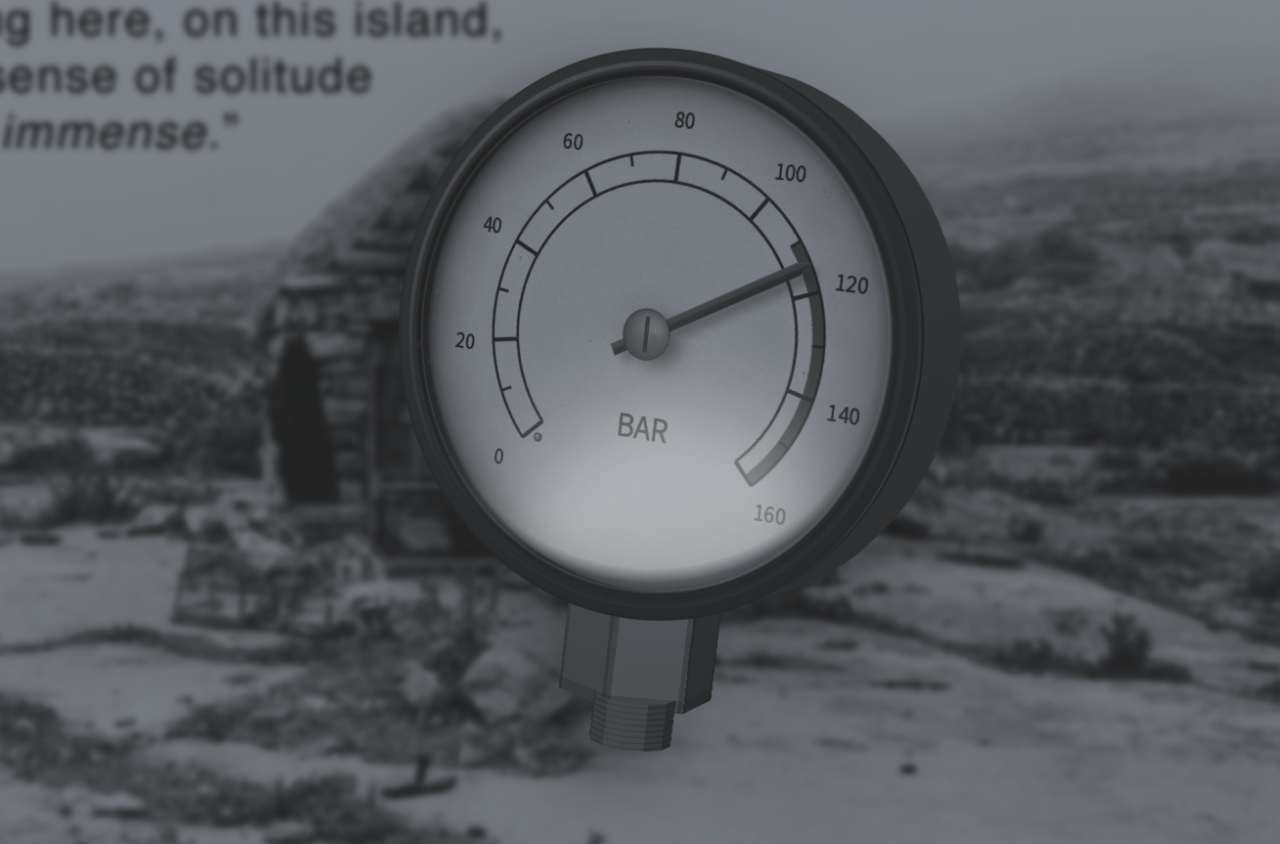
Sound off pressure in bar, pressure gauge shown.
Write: 115 bar
